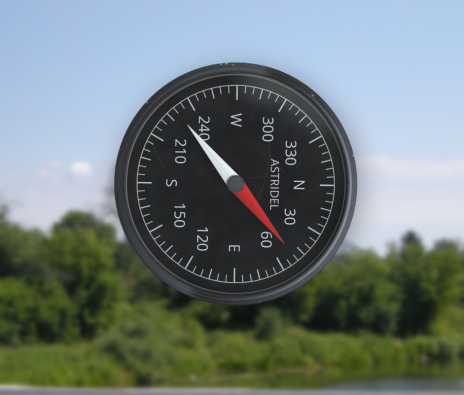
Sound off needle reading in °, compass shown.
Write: 50 °
